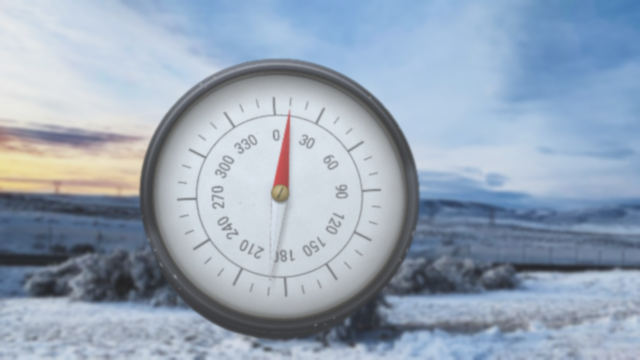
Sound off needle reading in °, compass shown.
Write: 10 °
